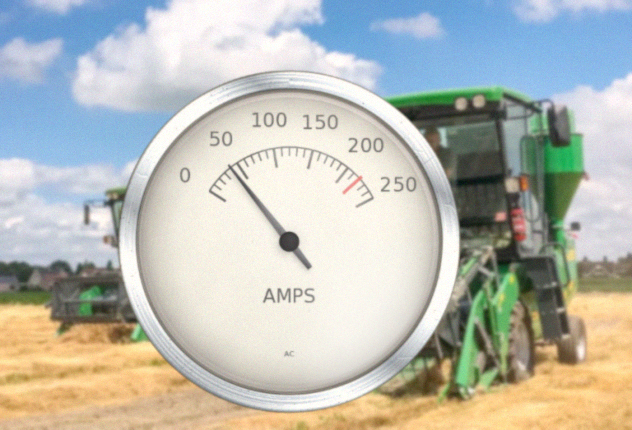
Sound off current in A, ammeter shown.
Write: 40 A
